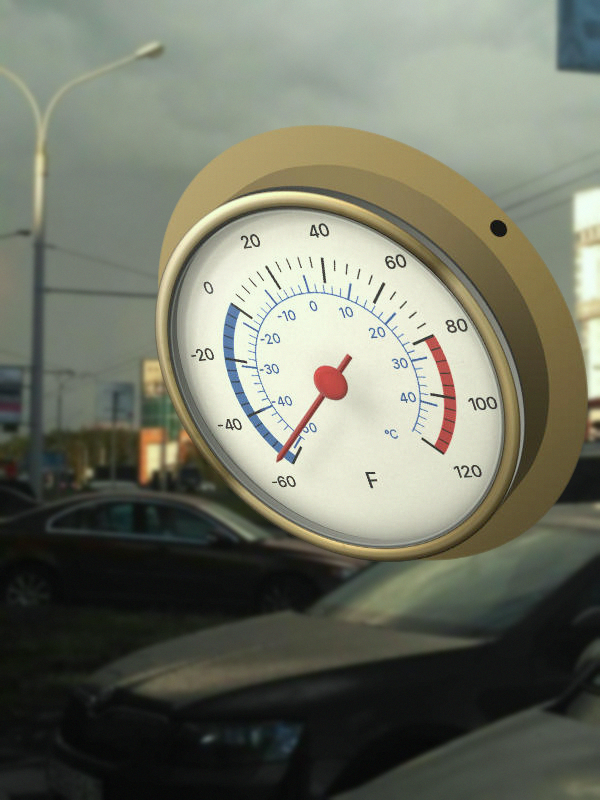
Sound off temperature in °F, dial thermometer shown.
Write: -56 °F
